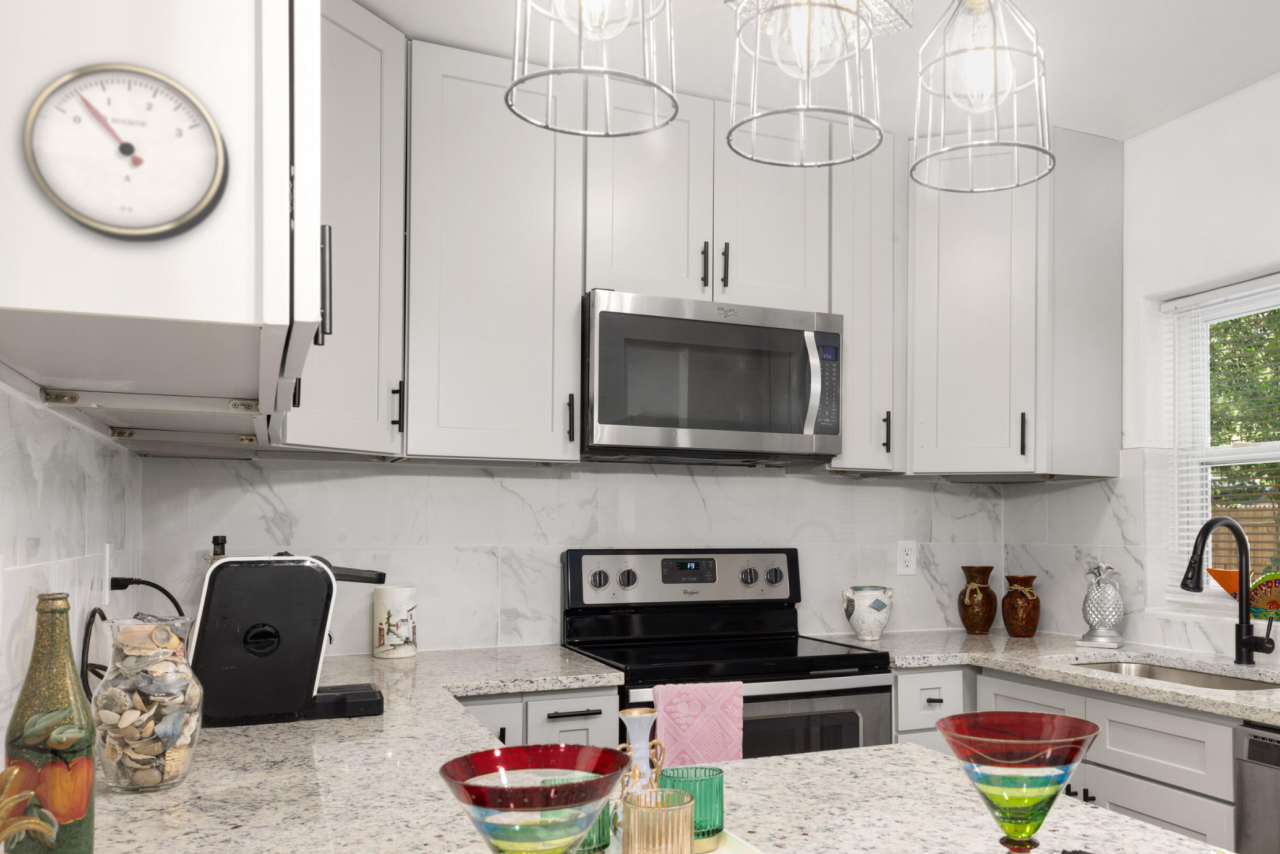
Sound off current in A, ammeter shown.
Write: 0.5 A
